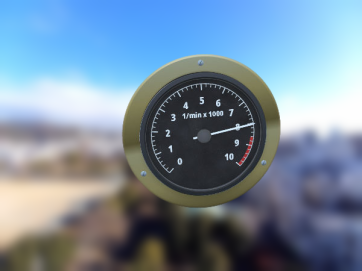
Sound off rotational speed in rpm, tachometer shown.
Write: 8000 rpm
